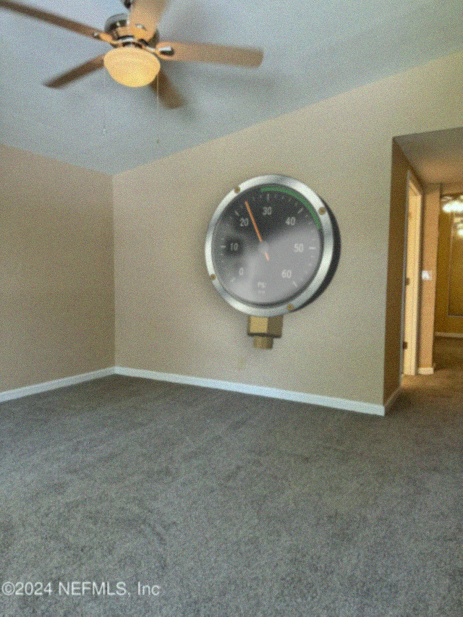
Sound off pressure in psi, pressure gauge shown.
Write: 24 psi
